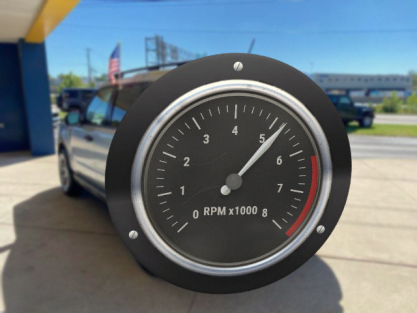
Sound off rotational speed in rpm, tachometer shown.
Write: 5200 rpm
